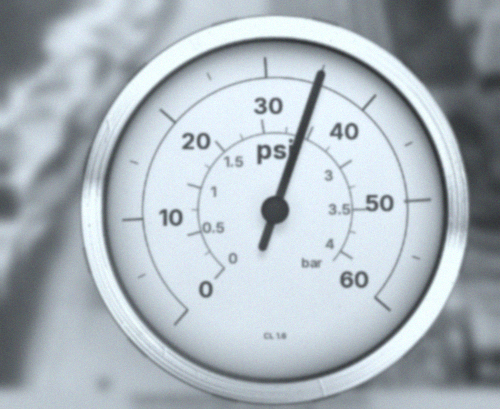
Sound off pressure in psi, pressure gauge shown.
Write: 35 psi
